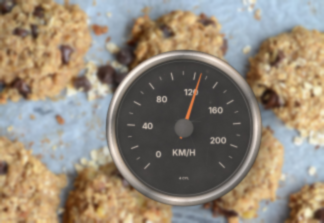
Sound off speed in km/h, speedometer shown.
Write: 125 km/h
